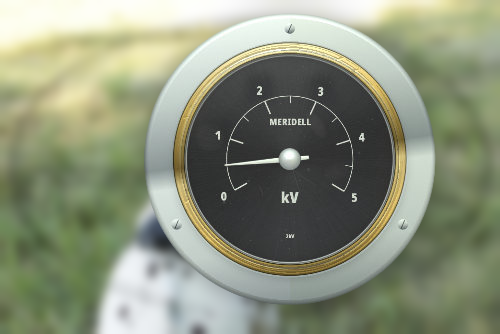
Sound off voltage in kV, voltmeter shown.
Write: 0.5 kV
